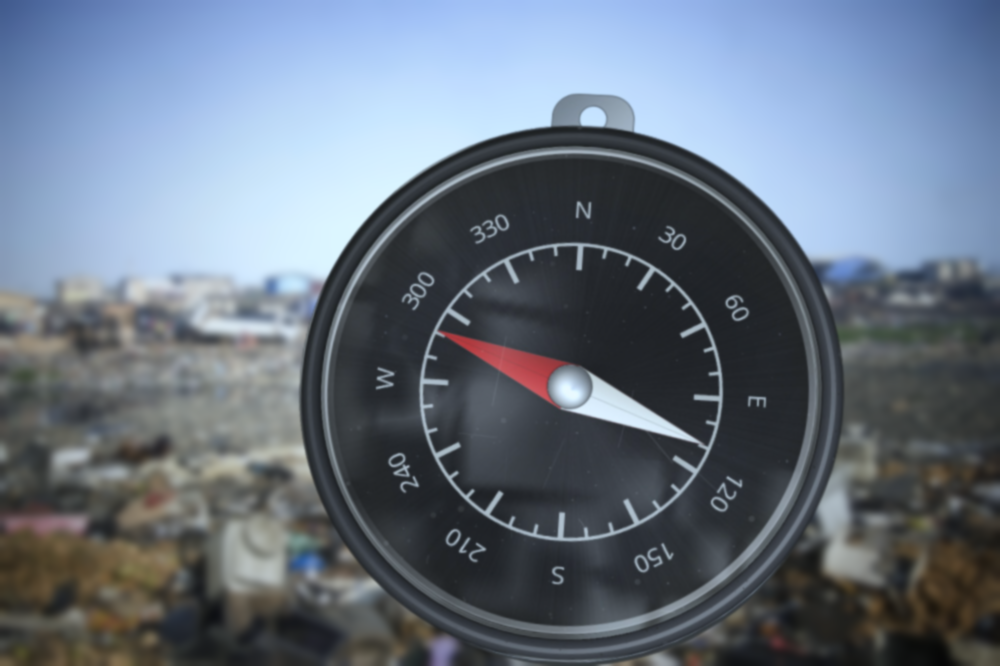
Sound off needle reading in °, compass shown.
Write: 290 °
